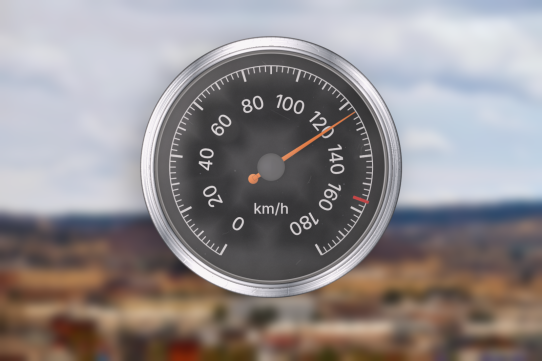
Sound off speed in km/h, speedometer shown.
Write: 124 km/h
